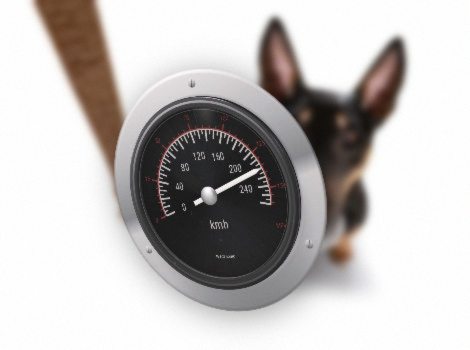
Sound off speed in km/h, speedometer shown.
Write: 220 km/h
